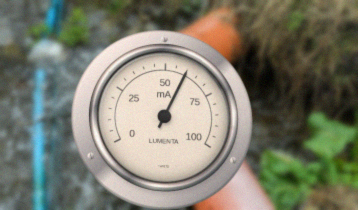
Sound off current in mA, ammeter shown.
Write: 60 mA
